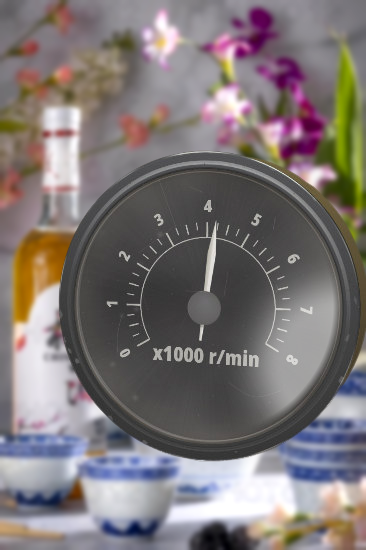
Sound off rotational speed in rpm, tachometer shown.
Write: 4250 rpm
